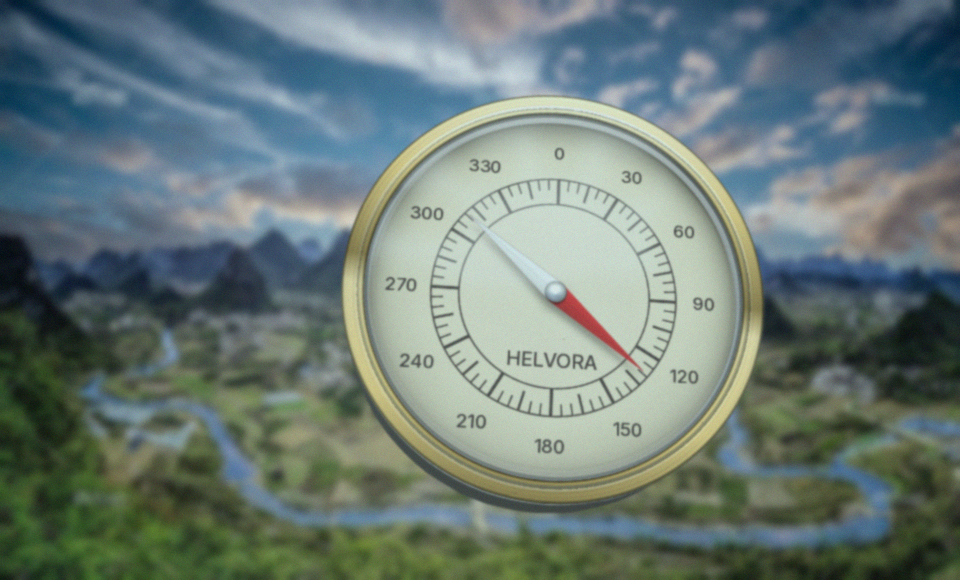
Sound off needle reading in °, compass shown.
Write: 130 °
